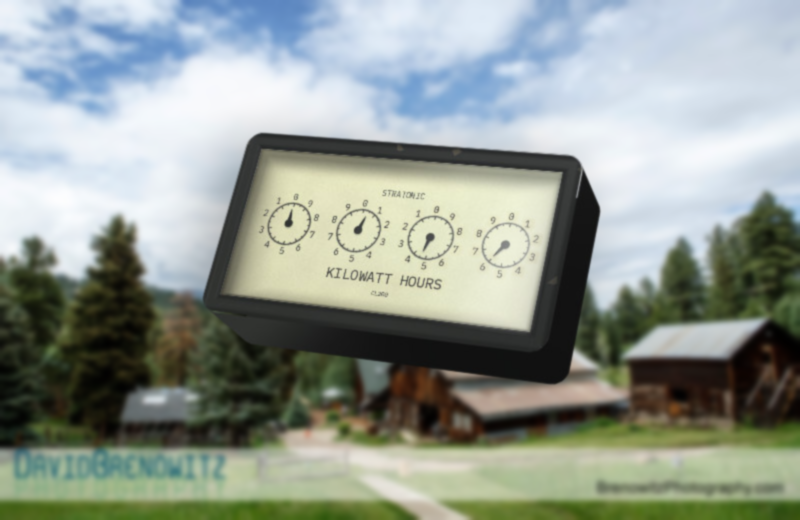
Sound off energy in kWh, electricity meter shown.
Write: 46 kWh
